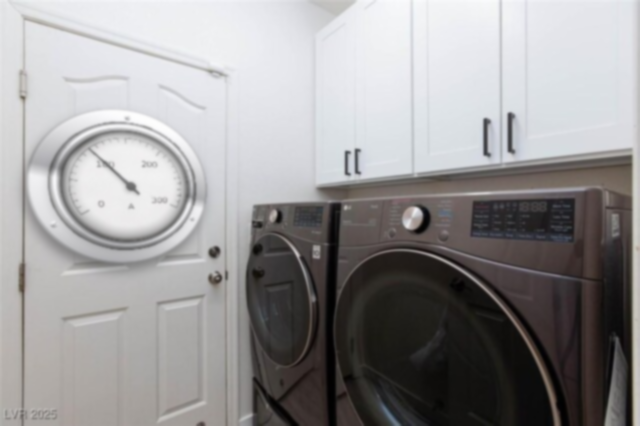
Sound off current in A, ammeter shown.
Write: 100 A
